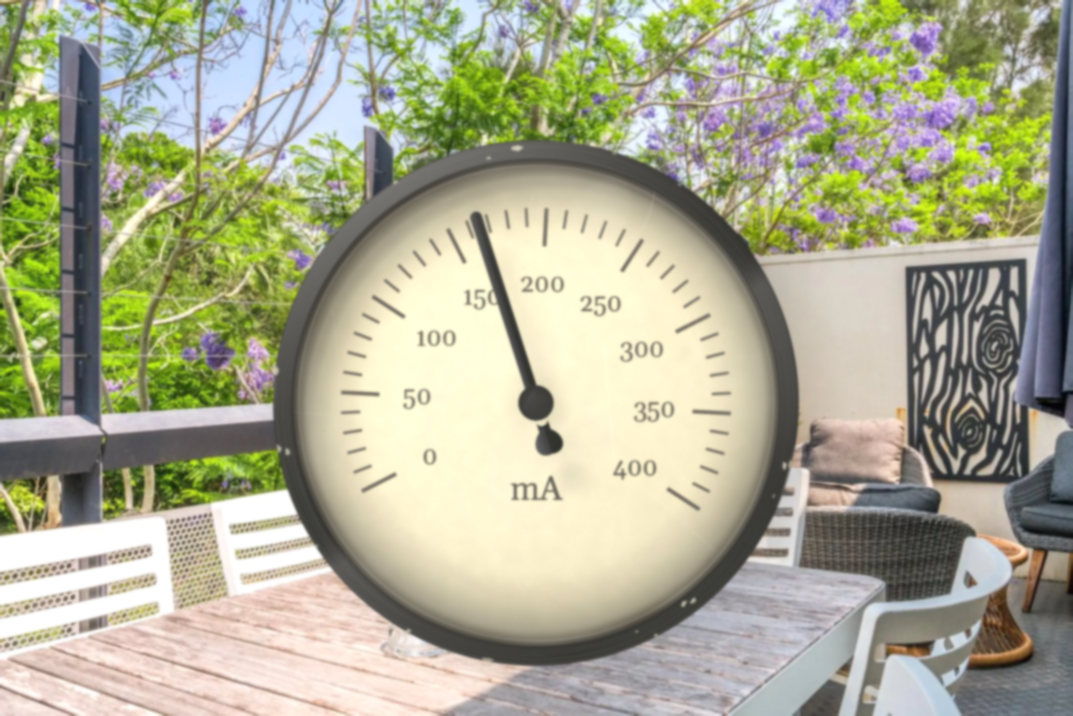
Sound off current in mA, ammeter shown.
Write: 165 mA
